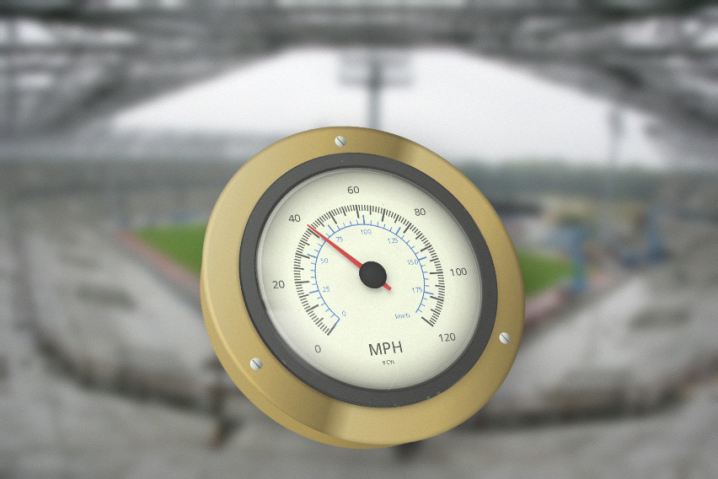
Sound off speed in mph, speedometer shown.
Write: 40 mph
